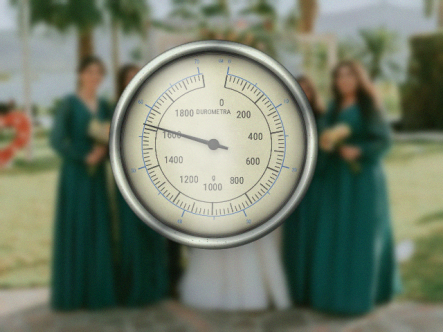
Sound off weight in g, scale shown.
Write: 1620 g
